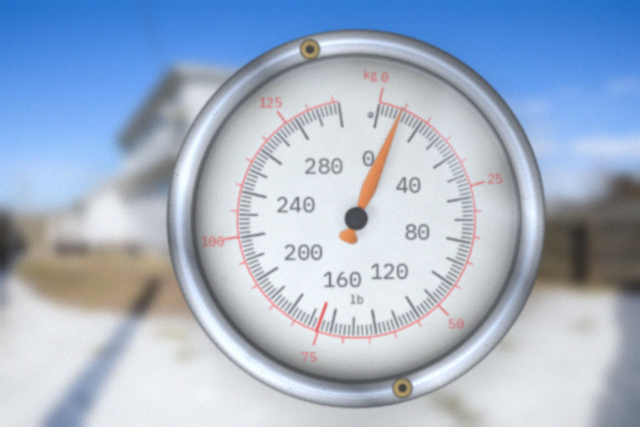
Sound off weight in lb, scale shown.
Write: 10 lb
